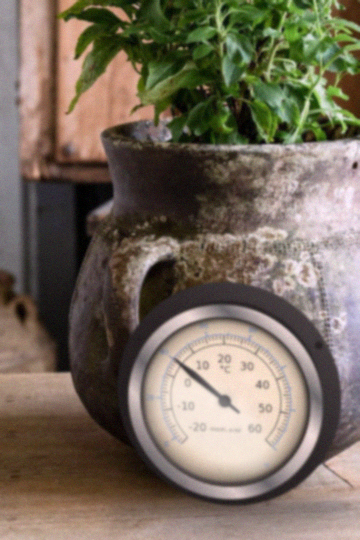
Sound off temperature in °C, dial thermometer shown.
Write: 5 °C
